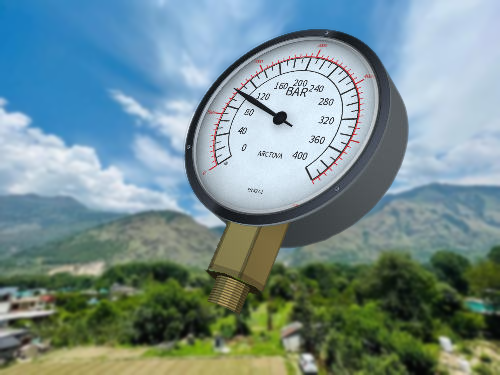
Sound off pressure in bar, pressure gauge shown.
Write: 100 bar
